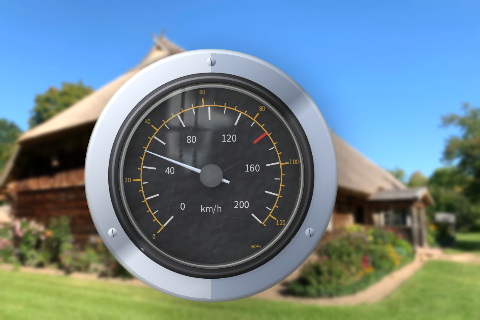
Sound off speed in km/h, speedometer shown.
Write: 50 km/h
